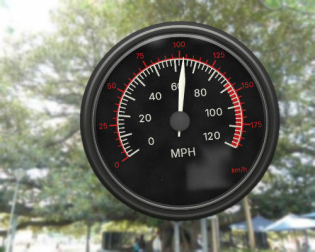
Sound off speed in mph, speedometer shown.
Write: 64 mph
